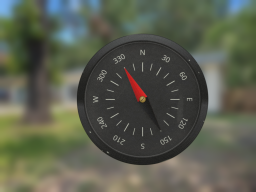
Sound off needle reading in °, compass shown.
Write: 330 °
